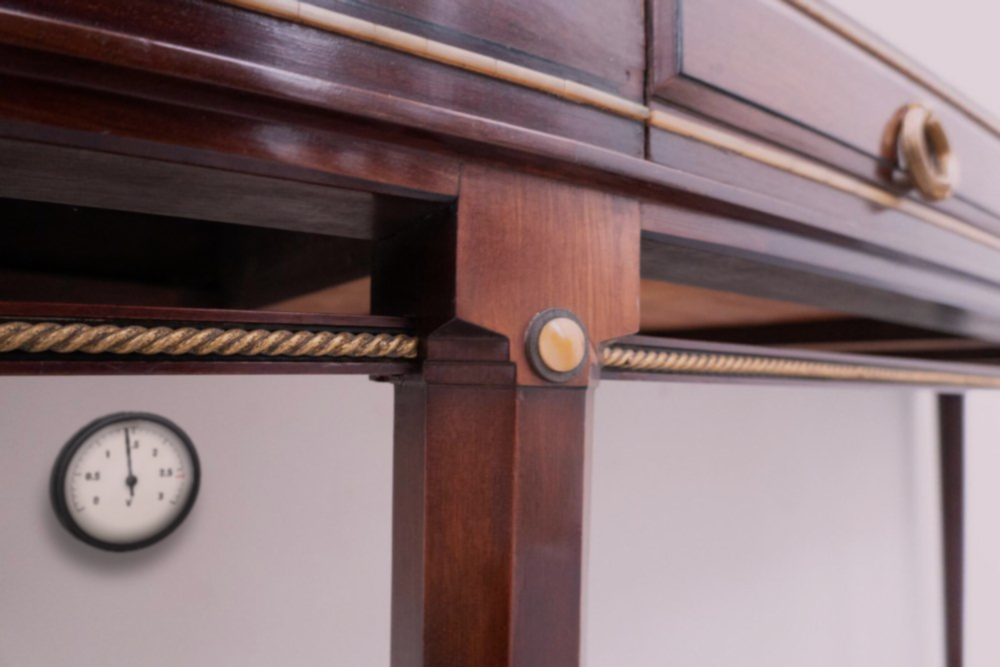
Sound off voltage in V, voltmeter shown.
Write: 1.4 V
